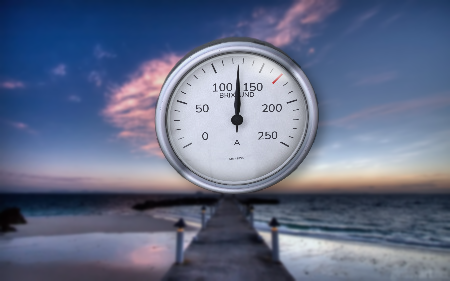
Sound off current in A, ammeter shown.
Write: 125 A
